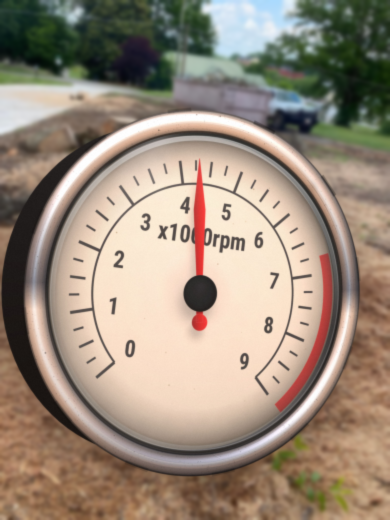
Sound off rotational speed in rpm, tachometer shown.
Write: 4250 rpm
